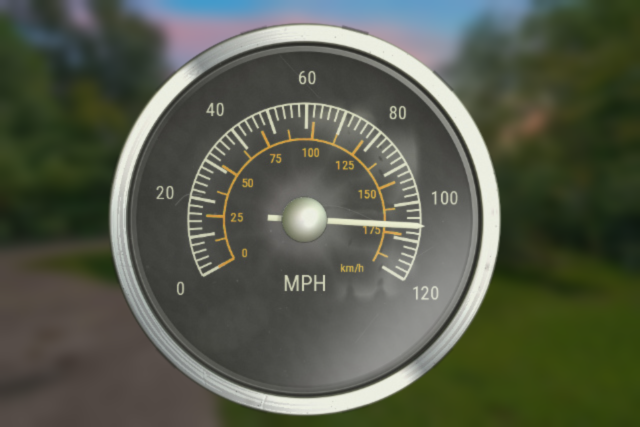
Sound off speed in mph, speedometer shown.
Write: 106 mph
